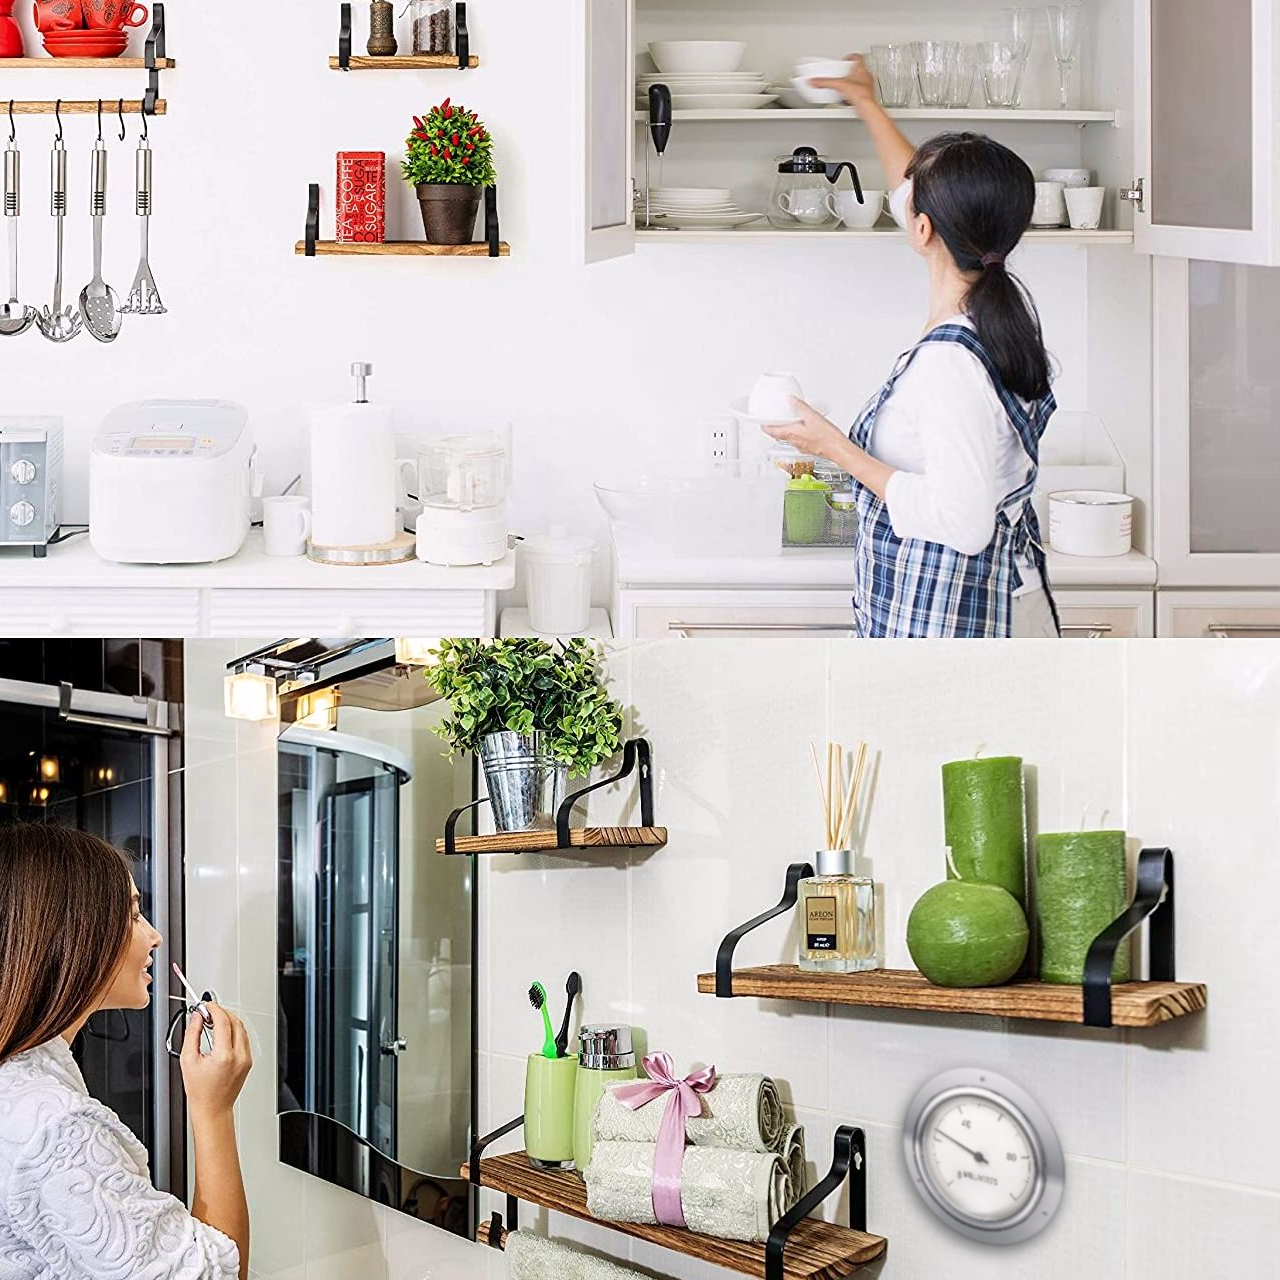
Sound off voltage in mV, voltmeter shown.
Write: 25 mV
